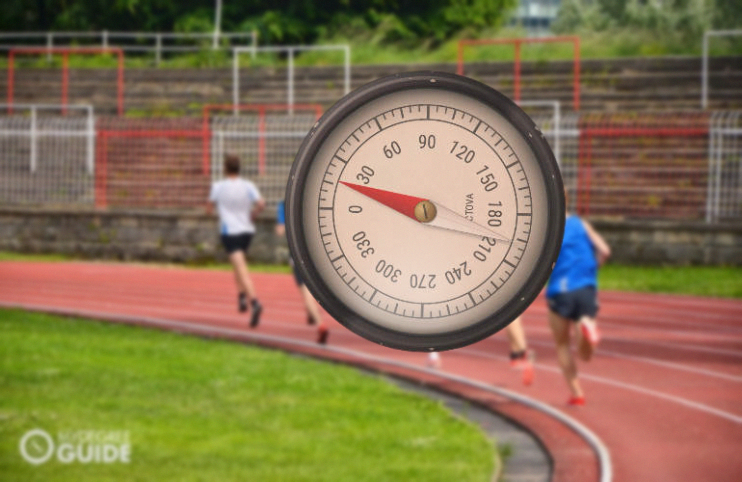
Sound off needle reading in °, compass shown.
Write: 17.5 °
